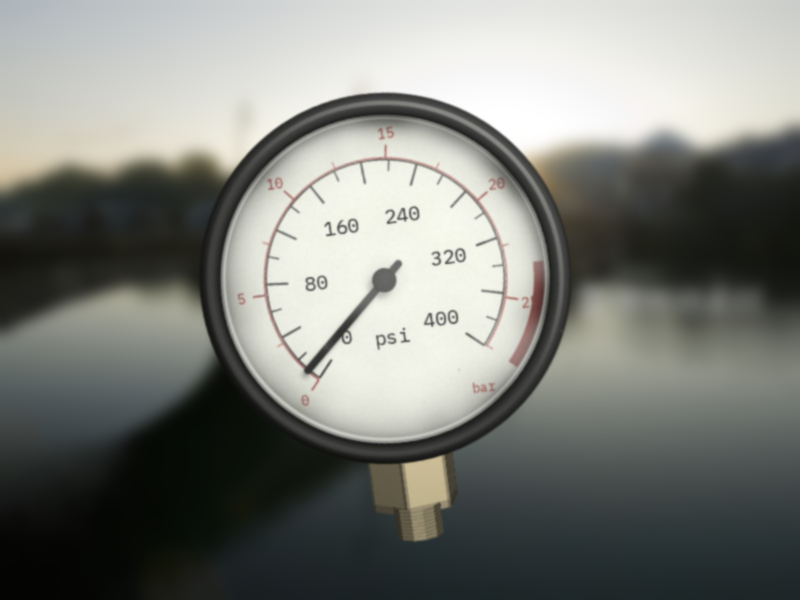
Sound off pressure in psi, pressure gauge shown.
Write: 10 psi
